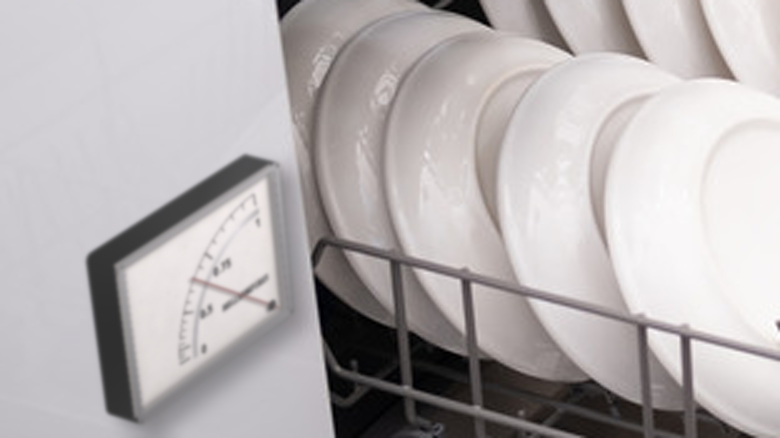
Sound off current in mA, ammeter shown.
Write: 0.65 mA
